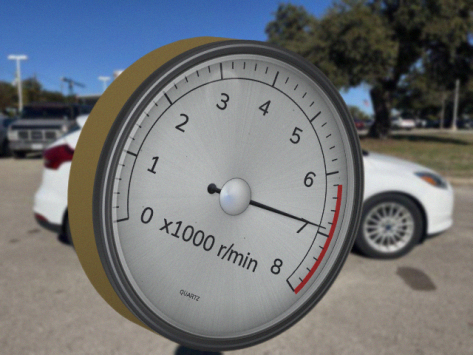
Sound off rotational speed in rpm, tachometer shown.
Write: 6900 rpm
